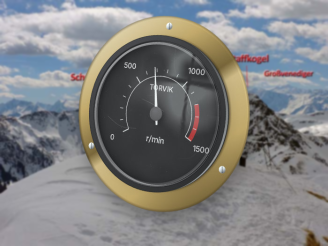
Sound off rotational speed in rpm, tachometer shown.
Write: 700 rpm
